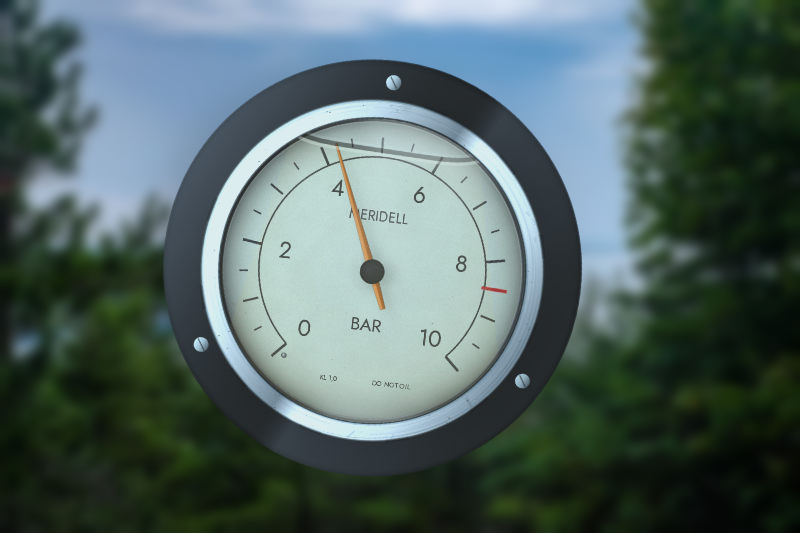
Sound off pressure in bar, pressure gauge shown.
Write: 4.25 bar
